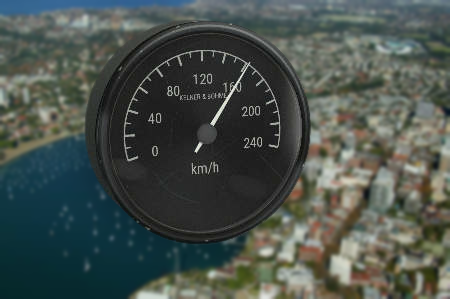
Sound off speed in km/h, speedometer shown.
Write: 160 km/h
